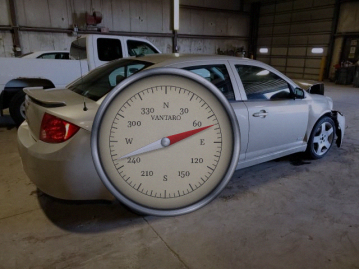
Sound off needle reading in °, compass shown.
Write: 70 °
